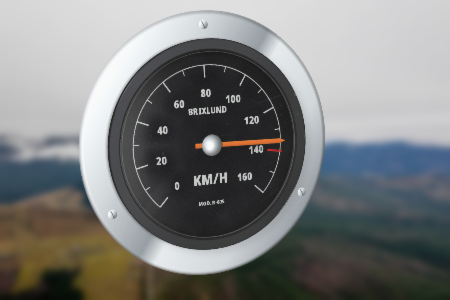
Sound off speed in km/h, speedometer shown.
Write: 135 km/h
